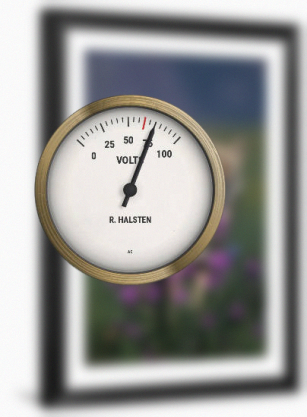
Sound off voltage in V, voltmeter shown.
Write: 75 V
